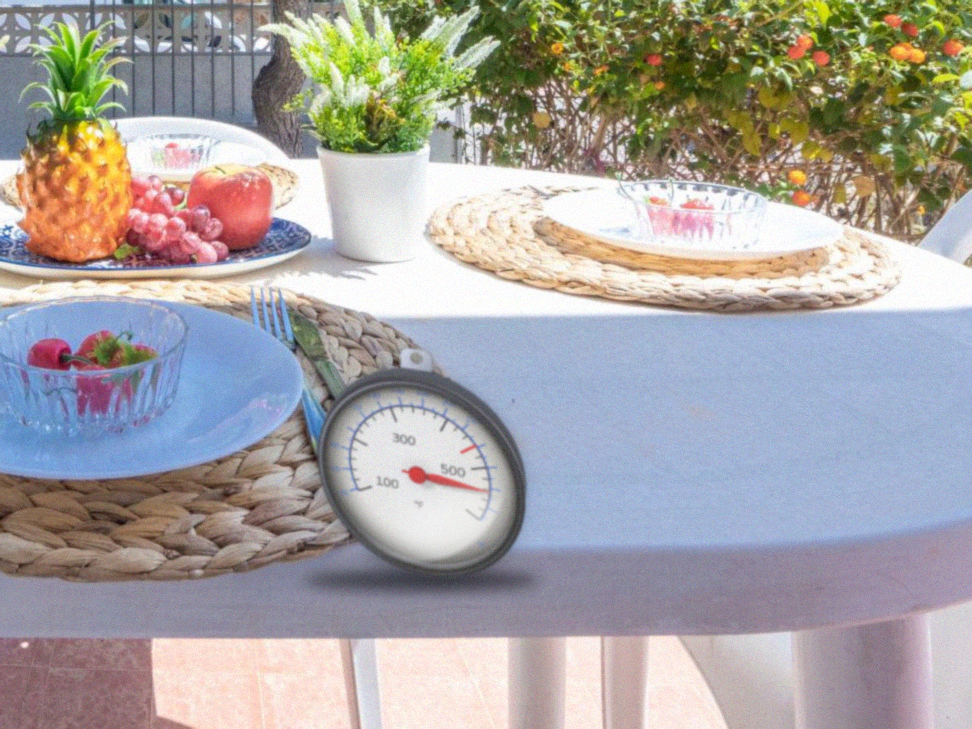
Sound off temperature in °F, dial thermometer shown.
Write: 540 °F
